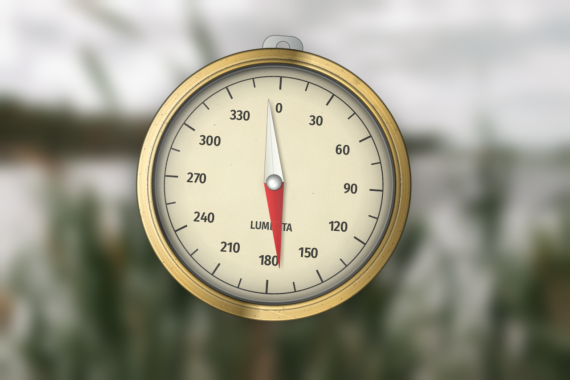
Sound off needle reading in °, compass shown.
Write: 172.5 °
